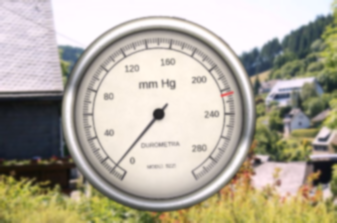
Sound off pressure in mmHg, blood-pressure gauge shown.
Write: 10 mmHg
